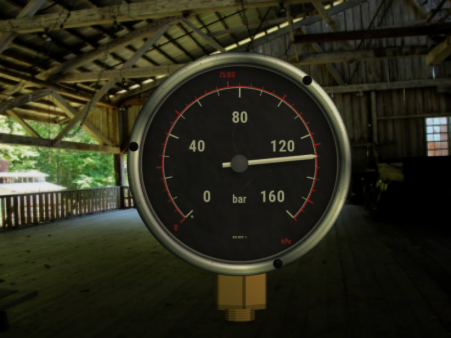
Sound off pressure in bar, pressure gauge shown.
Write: 130 bar
